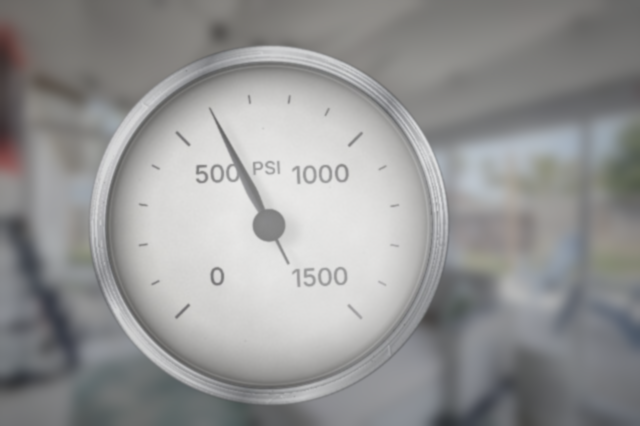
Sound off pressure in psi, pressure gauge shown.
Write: 600 psi
